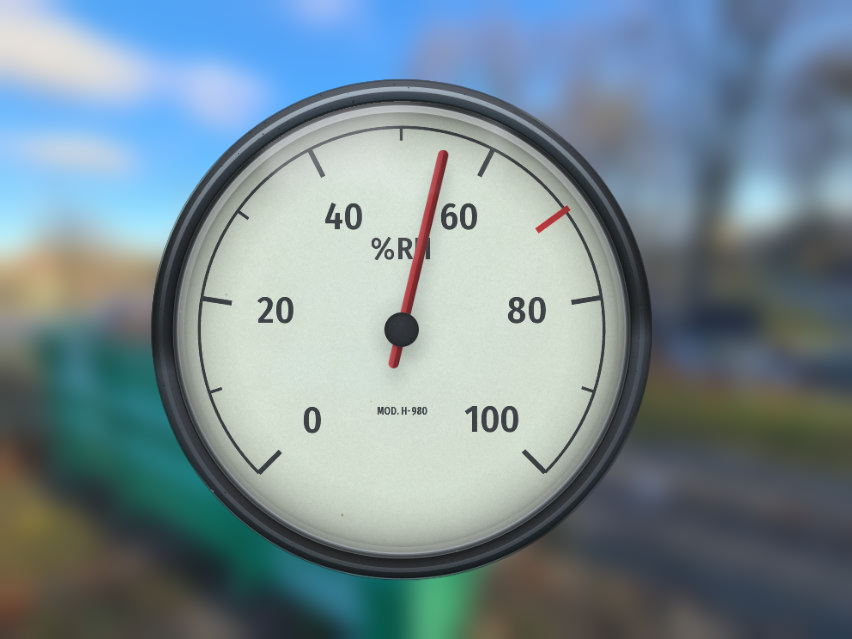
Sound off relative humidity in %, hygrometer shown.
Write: 55 %
